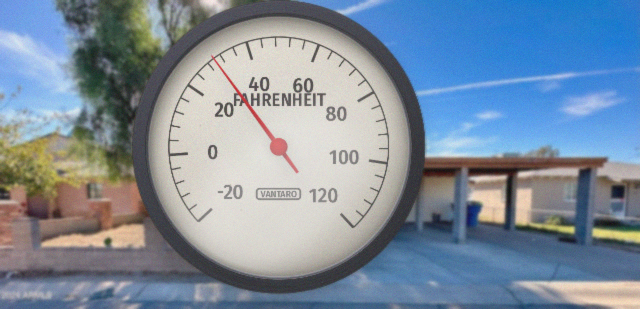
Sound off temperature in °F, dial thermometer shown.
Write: 30 °F
